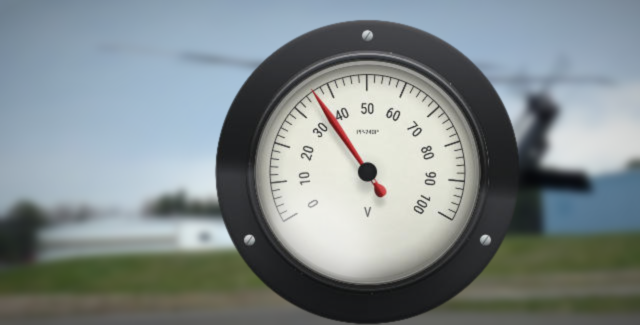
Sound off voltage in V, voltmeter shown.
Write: 36 V
